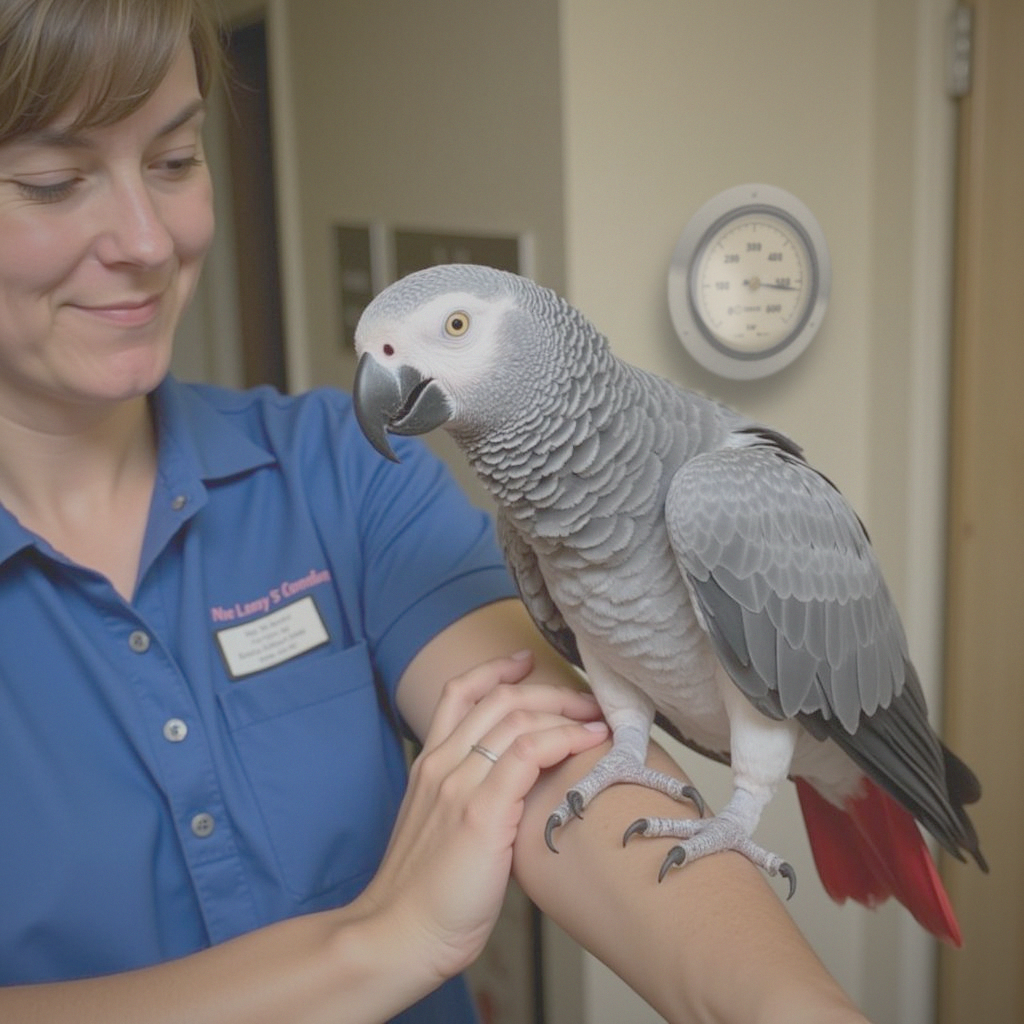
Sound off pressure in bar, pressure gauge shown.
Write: 520 bar
